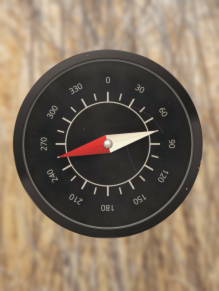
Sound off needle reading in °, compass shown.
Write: 255 °
